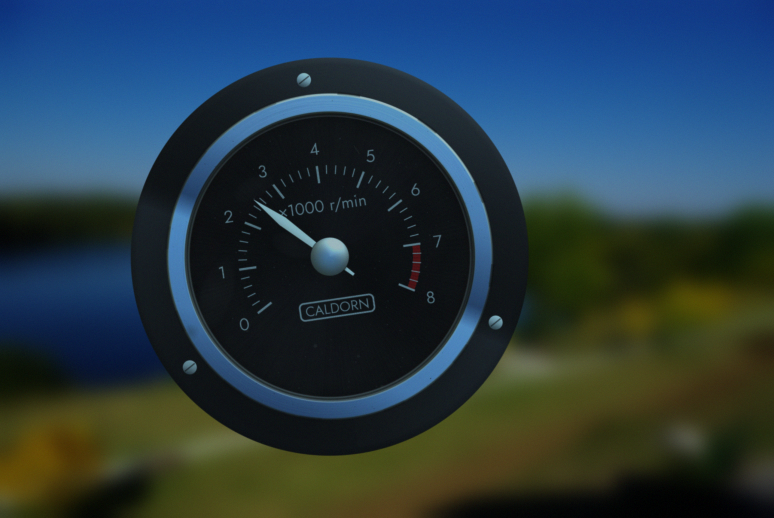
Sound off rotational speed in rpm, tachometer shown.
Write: 2500 rpm
